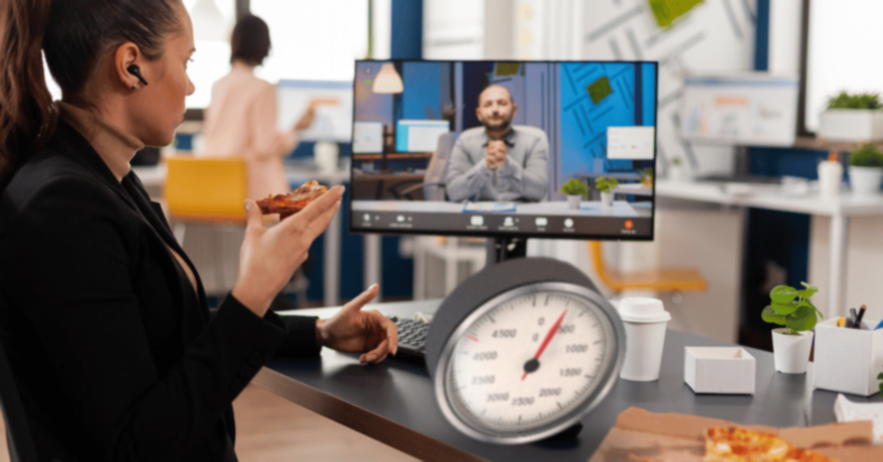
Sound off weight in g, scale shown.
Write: 250 g
